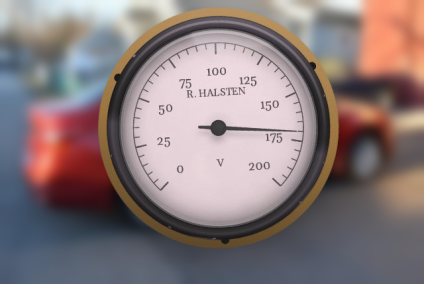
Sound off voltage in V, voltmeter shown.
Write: 170 V
